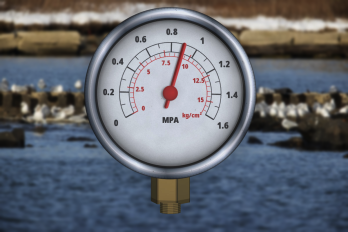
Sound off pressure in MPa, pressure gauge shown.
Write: 0.9 MPa
